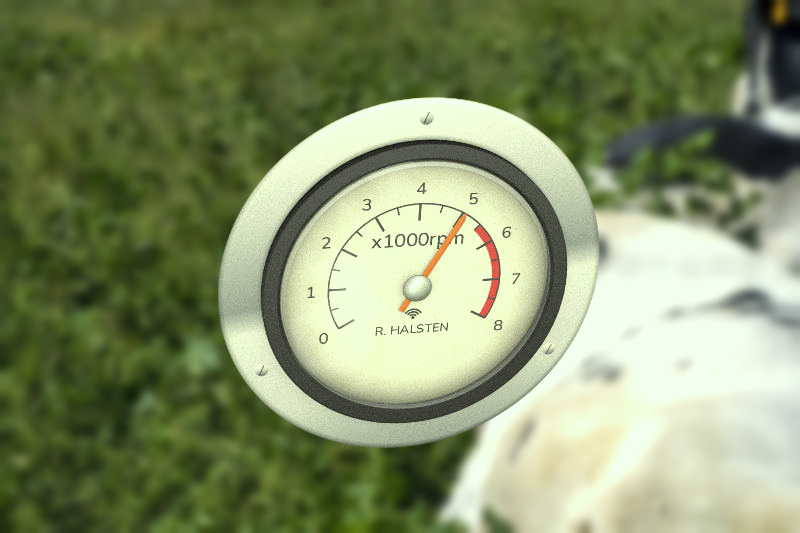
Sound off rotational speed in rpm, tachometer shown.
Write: 5000 rpm
